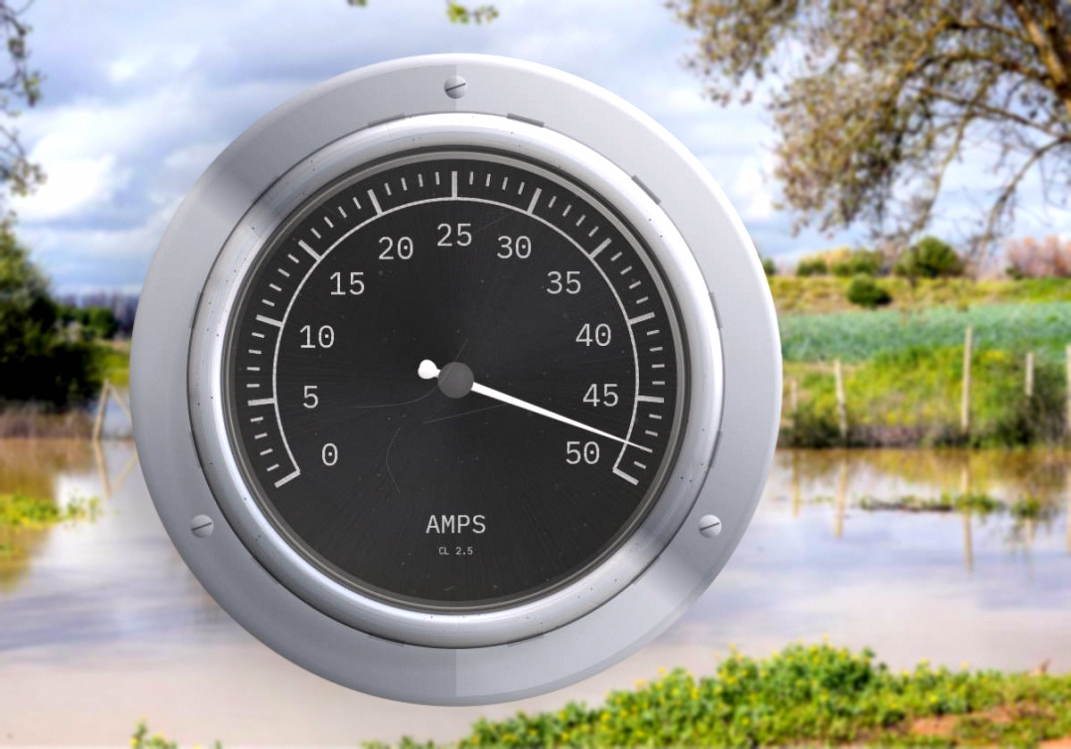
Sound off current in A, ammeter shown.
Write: 48 A
